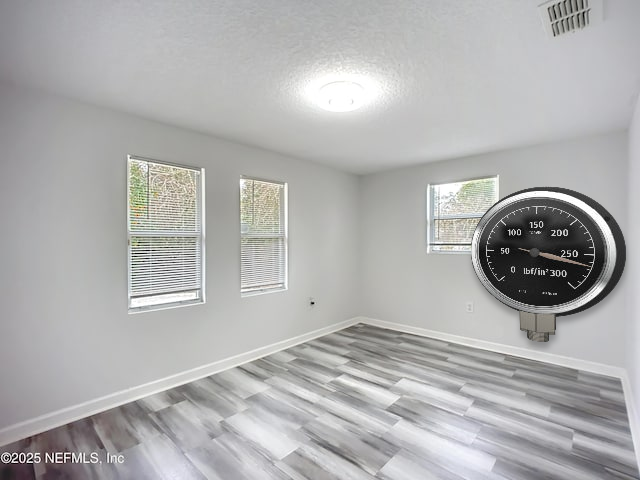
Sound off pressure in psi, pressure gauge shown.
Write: 265 psi
